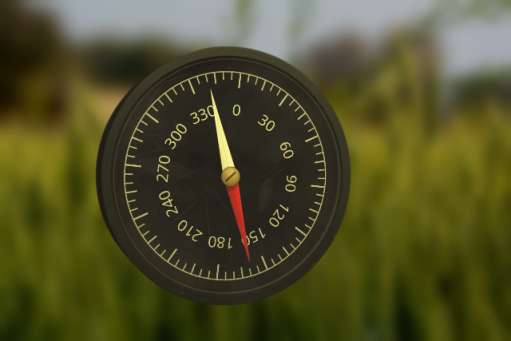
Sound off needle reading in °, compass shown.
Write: 160 °
